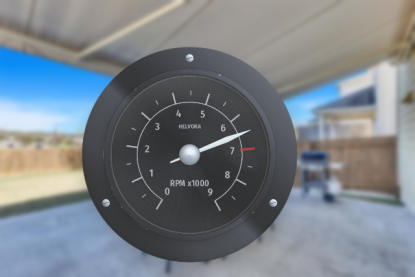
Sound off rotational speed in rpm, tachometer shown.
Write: 6500 rpm
